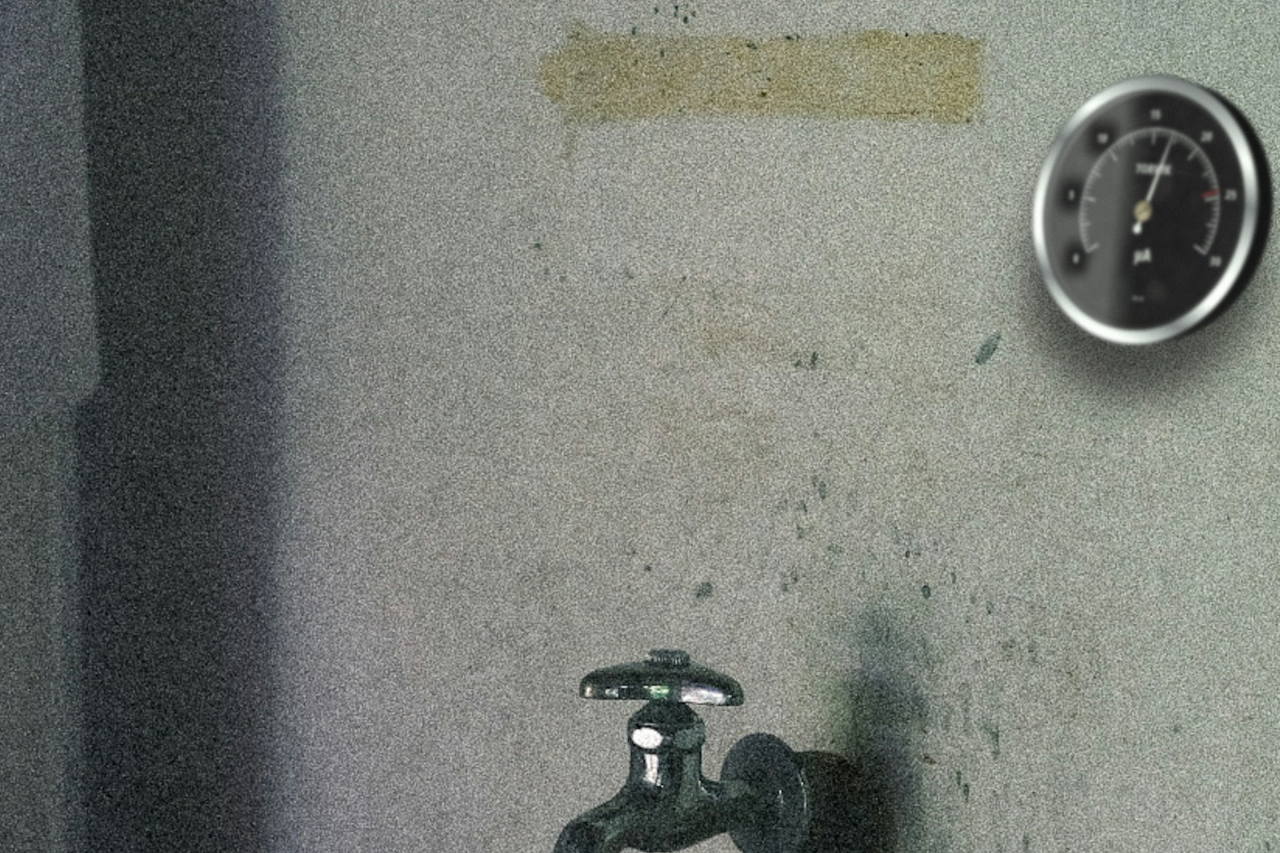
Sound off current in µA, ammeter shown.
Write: 17.5 µA
